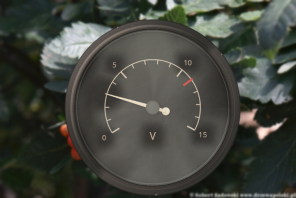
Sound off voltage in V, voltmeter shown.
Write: 3 V
